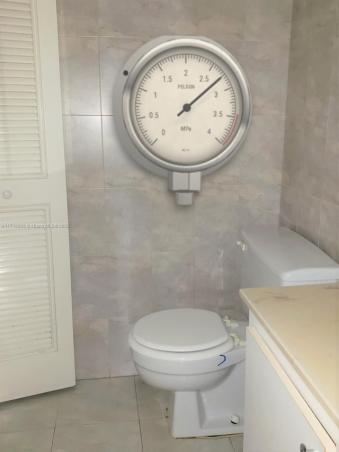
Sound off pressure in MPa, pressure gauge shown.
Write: 2.75 MPa
